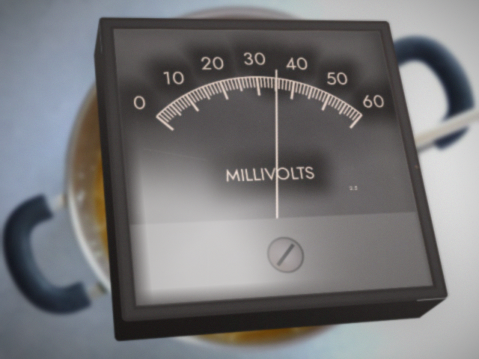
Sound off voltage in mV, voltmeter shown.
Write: 35 mV
